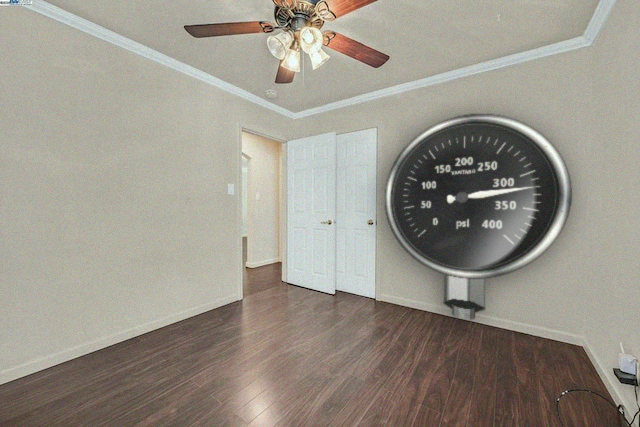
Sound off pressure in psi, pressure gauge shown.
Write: 320 psi
